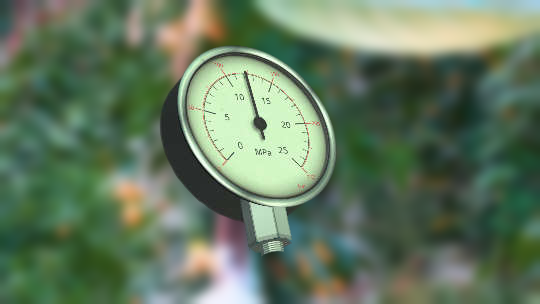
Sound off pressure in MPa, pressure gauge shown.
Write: 12 MPa
